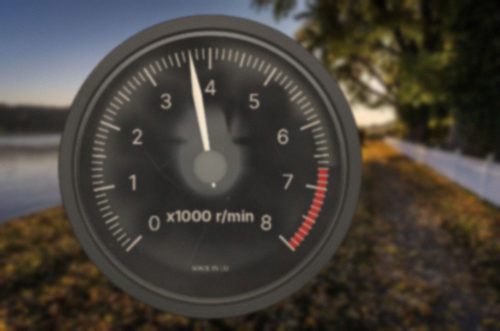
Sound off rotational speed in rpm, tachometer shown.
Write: 3700 rpm
